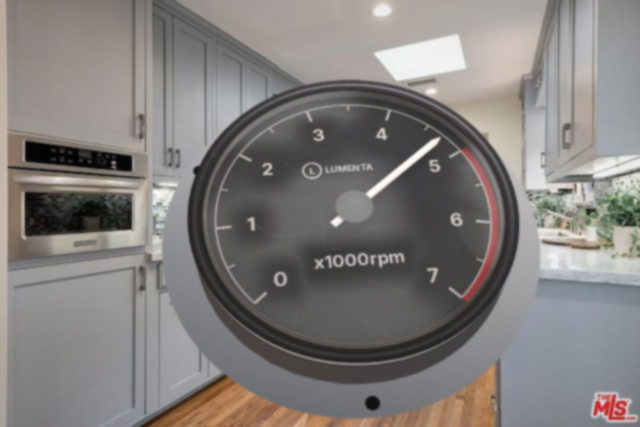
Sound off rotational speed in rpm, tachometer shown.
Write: 4750 rpm
